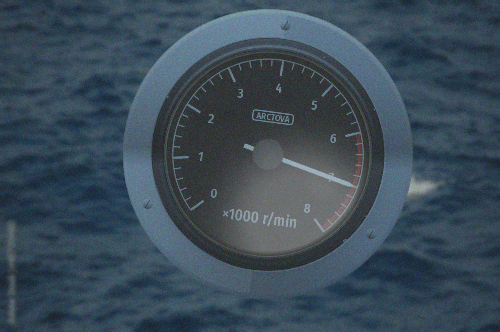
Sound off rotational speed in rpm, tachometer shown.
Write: 7000 rpm
